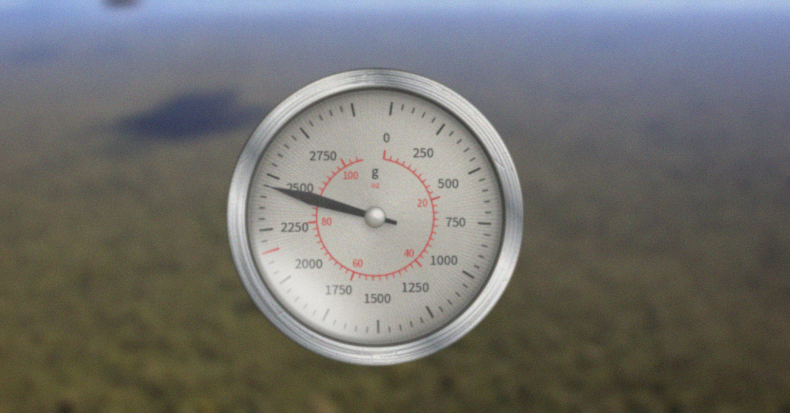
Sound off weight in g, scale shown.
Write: 2450 g
